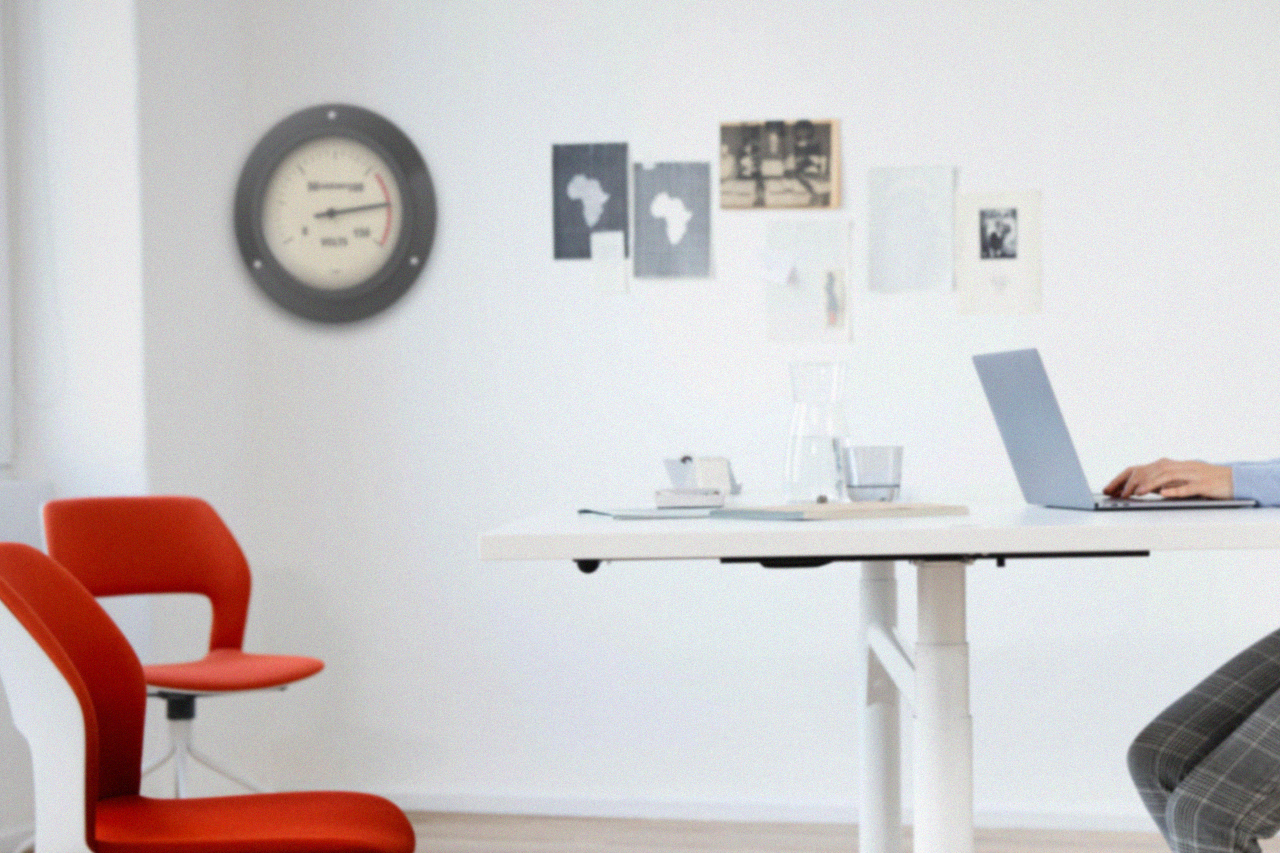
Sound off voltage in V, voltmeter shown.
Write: 125 V
